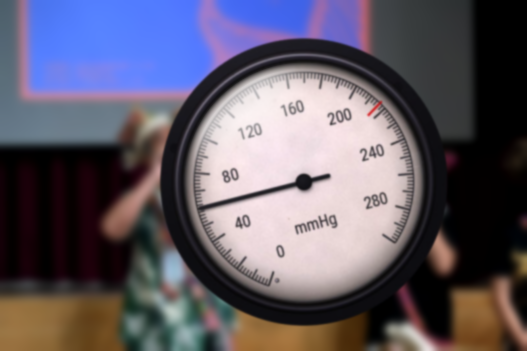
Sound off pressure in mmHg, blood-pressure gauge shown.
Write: 60 mmHg
